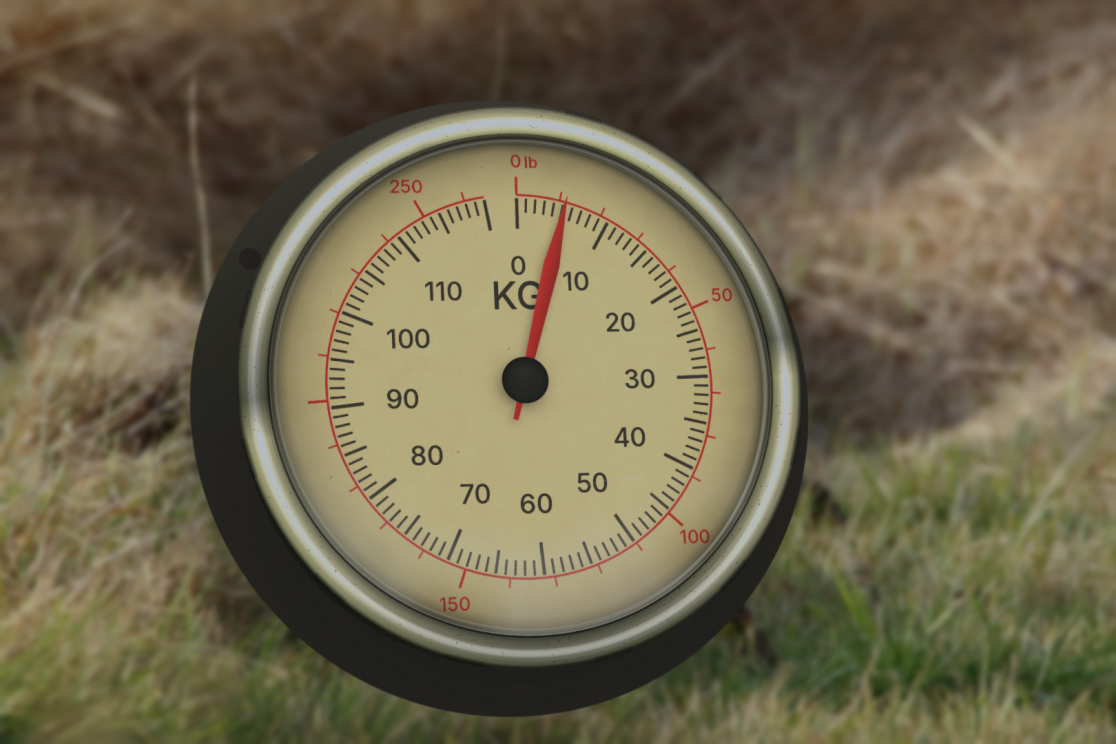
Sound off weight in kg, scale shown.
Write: 5 kg
